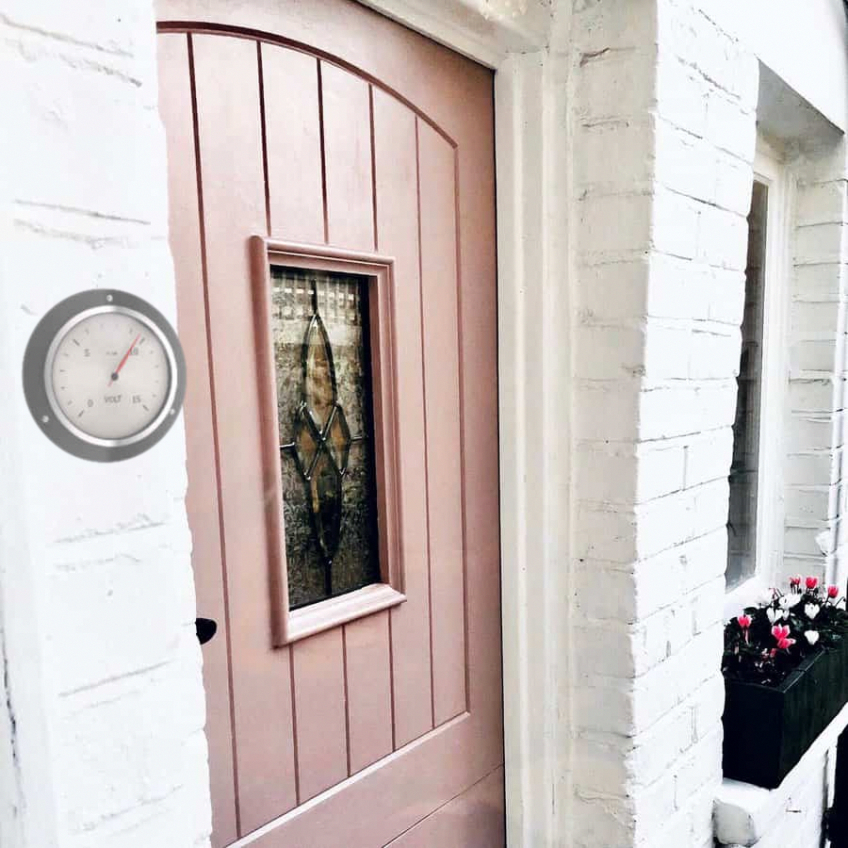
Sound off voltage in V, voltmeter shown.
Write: 9.5 V
